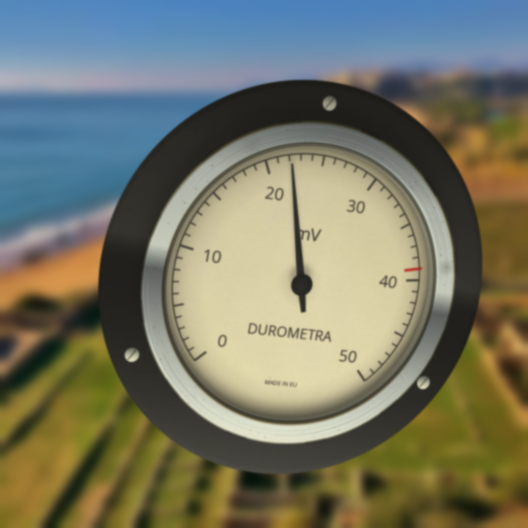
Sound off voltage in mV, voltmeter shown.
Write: 22 mV
